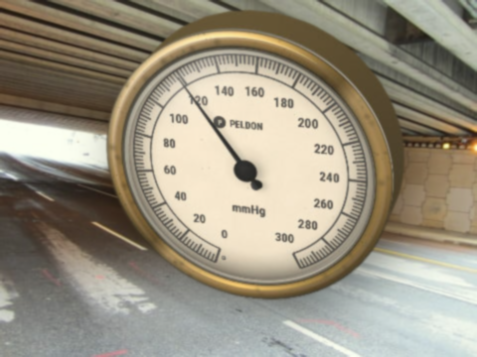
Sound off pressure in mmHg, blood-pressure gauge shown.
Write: 120 mmHg
